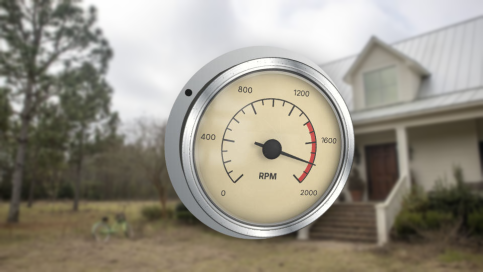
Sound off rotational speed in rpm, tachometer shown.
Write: 1800 rpm
